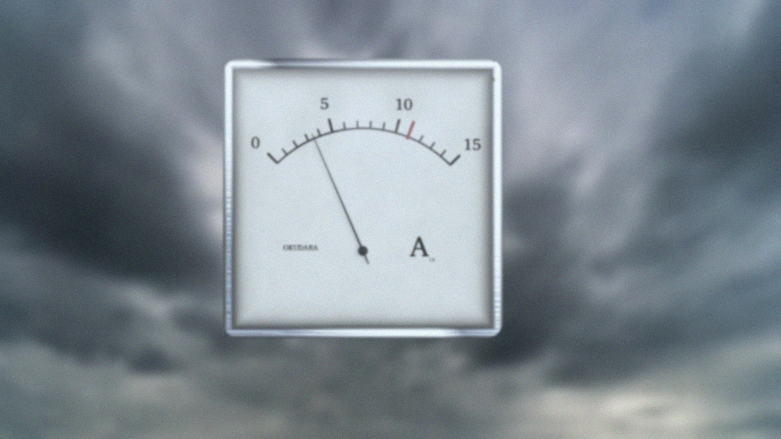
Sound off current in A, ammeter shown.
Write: 3.5 A
